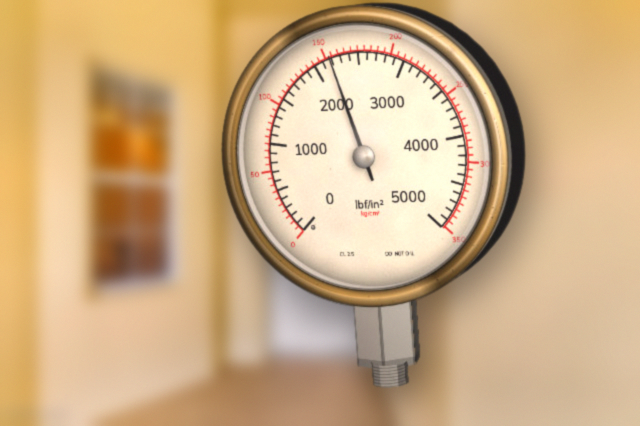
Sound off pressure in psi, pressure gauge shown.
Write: 2200 psi
